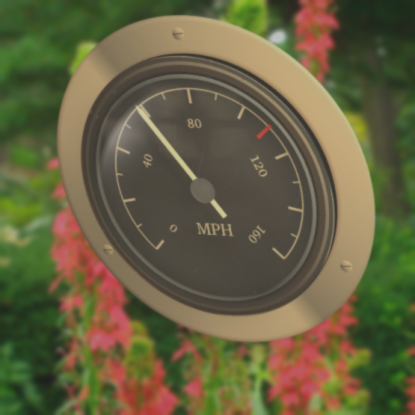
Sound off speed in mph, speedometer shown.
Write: 60 mph
